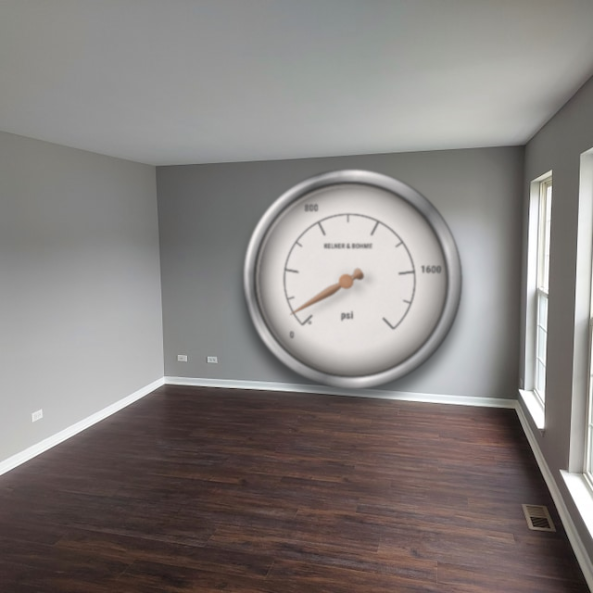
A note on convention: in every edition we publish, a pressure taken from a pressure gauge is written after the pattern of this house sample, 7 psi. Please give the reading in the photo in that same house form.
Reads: 100 psi
